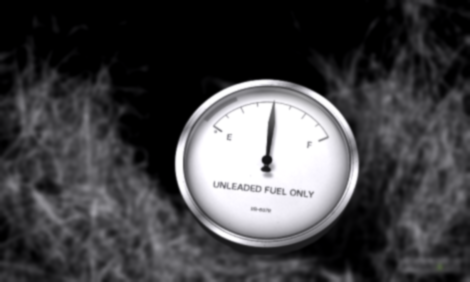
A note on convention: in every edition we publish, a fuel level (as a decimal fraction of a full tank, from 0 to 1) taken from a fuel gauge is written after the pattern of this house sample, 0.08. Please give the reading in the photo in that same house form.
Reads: 0.5
